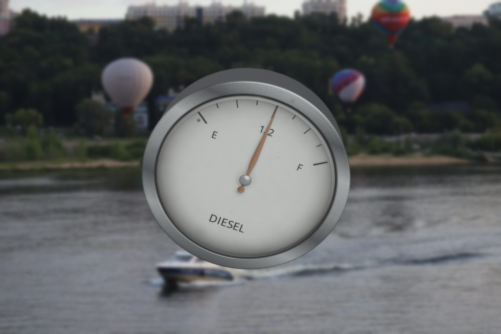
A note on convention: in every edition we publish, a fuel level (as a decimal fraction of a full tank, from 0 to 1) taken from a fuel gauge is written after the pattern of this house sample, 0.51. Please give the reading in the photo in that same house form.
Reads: 0.5
